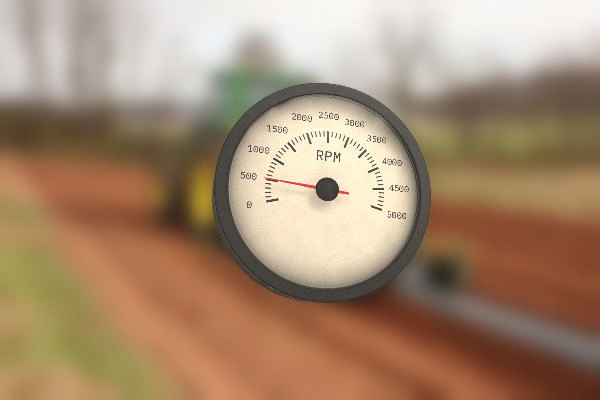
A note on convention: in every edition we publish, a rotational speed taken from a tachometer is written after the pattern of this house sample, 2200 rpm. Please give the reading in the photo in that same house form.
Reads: 500 rpm
